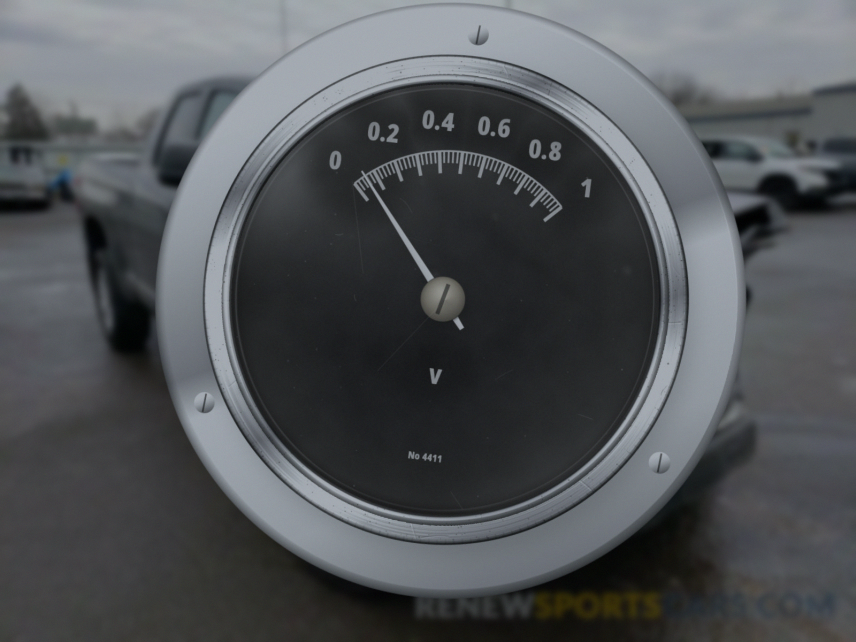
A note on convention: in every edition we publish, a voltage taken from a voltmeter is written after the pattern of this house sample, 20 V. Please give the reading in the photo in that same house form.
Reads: 0.06 V
